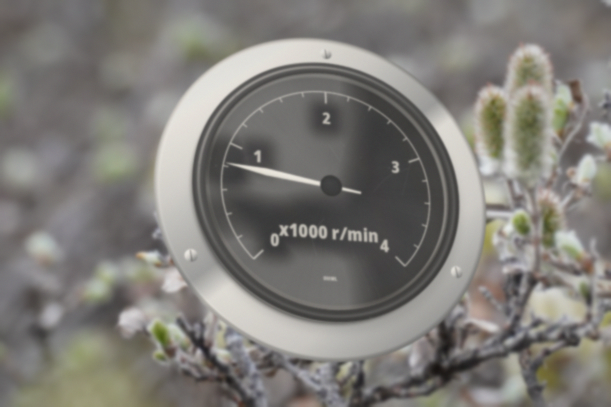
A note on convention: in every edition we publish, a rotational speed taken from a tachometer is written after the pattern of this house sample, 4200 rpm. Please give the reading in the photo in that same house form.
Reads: 800 rpm
